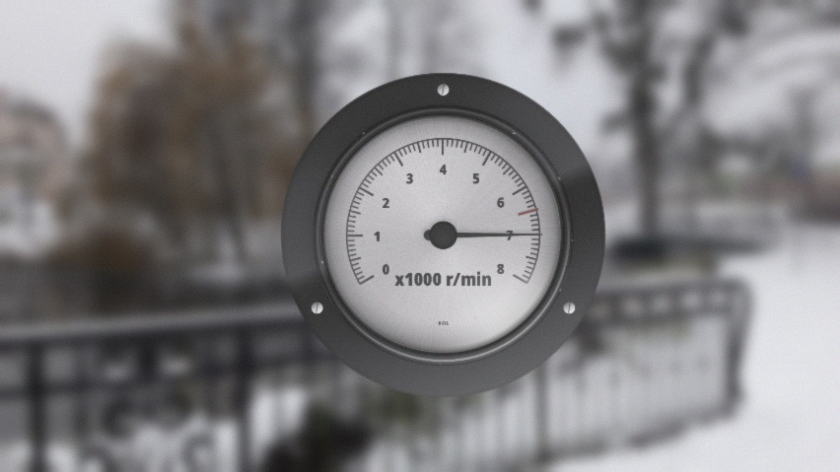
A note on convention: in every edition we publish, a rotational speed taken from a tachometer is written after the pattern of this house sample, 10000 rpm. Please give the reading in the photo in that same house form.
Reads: 7000 rpm
